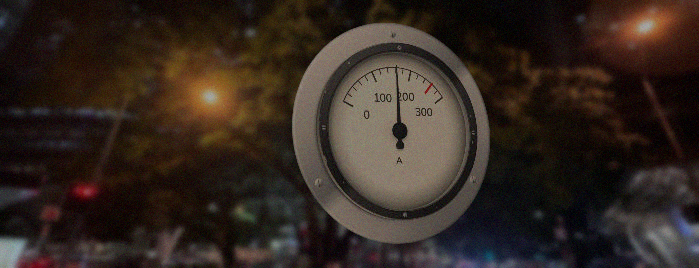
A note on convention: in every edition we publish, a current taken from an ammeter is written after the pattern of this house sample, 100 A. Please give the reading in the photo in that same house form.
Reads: 160 A
